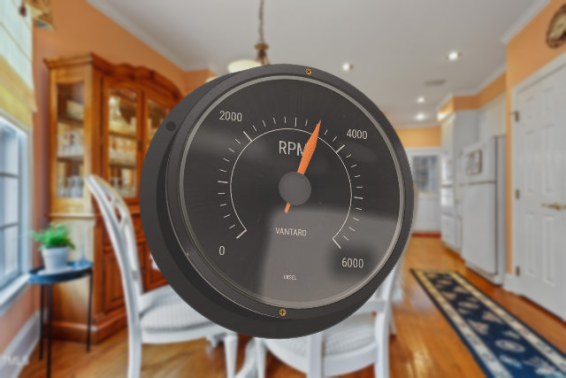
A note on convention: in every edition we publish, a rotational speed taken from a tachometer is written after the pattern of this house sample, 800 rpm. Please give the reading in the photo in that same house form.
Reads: 3400 rpm
